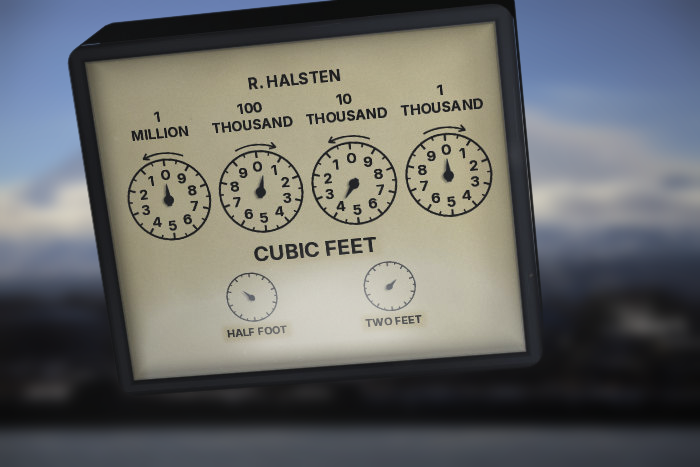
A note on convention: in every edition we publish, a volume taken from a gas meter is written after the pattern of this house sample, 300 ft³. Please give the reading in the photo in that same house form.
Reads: 4000 ft³
